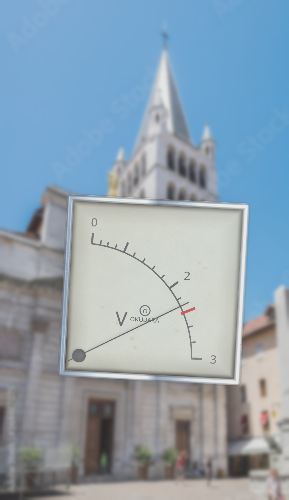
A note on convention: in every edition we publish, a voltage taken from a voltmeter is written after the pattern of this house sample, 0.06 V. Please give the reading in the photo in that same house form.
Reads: 2.3 V
